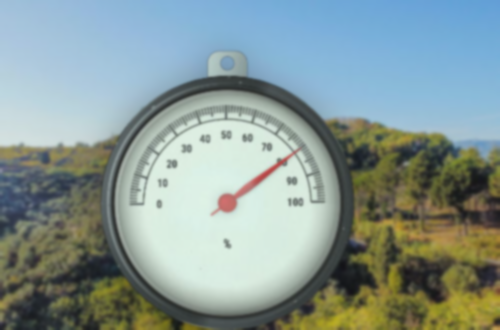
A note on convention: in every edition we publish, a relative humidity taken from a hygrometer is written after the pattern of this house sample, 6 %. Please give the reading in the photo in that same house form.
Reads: 80 %
